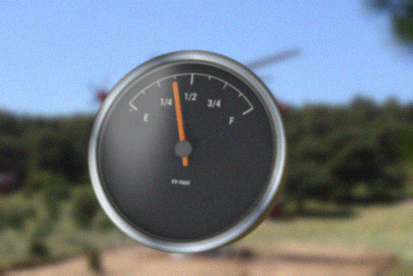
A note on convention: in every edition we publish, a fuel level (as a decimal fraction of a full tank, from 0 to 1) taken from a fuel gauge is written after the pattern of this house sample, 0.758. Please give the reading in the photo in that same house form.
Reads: 0.375
